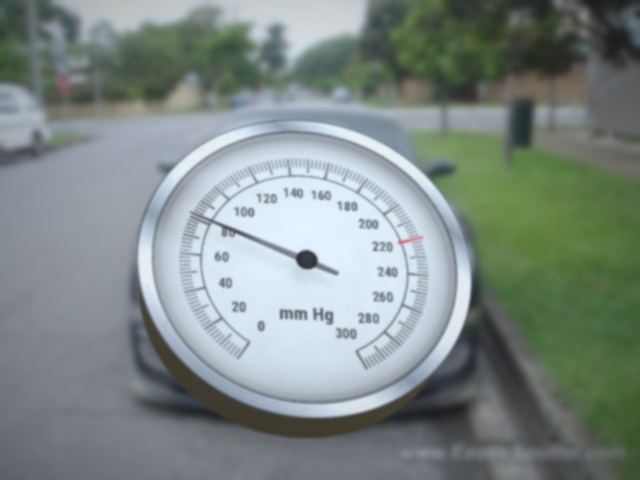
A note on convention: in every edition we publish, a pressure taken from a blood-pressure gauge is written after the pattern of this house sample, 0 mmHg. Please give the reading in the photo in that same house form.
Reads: 80 mmHg
